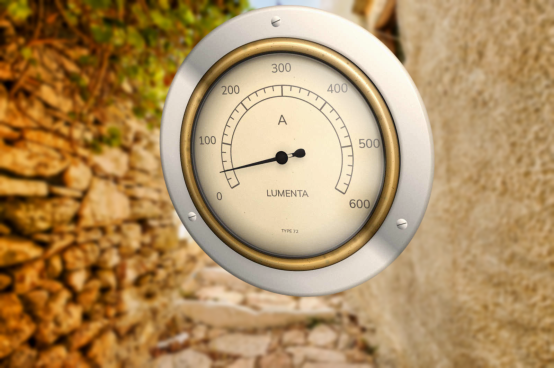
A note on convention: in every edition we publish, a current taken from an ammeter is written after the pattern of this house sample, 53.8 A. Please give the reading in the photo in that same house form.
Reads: 40 A
